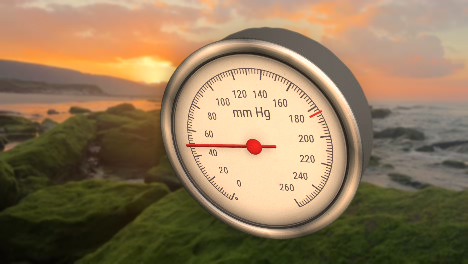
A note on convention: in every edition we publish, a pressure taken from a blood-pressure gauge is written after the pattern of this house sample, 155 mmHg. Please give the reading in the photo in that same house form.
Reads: 50 mmHg
